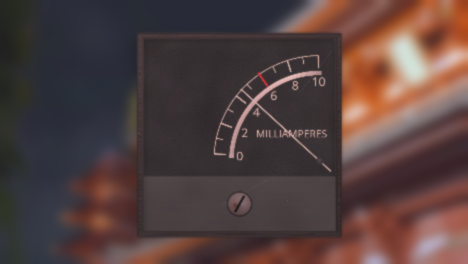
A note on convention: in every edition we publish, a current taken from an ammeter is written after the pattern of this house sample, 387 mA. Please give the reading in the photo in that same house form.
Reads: 4.5 mA
